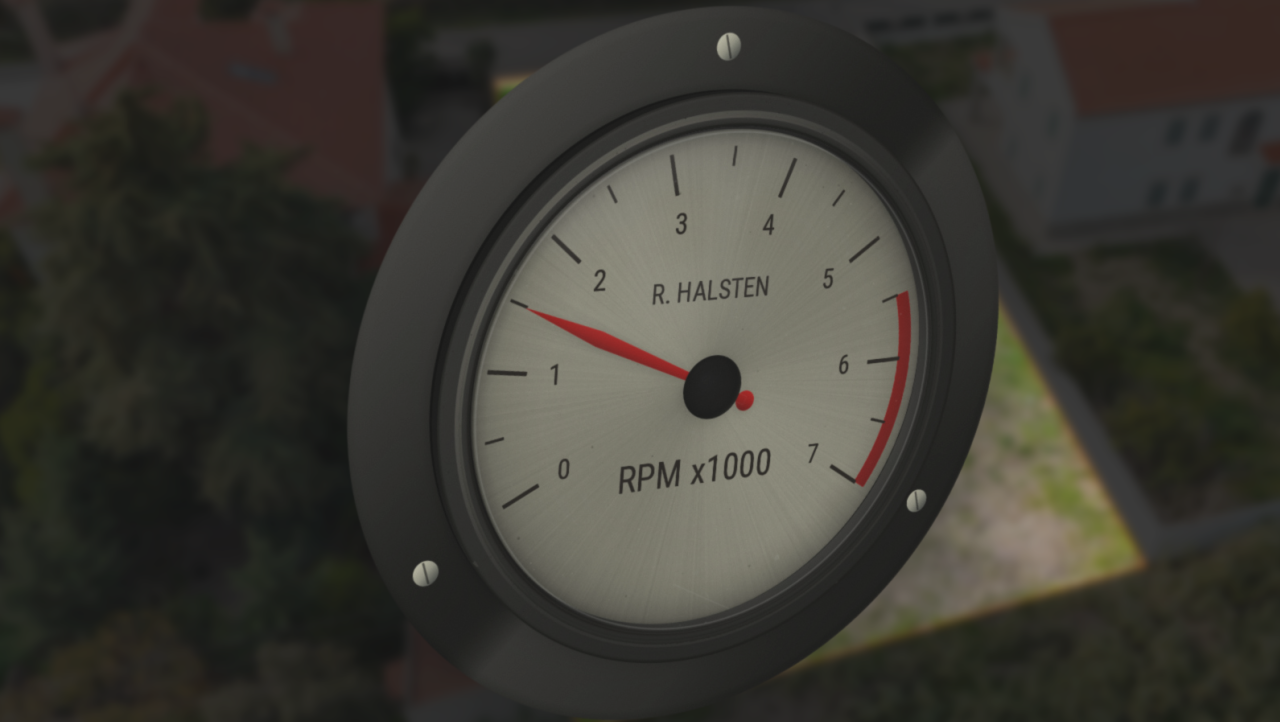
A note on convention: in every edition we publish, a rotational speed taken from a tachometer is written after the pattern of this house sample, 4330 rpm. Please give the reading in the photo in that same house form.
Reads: 1500 rpm
